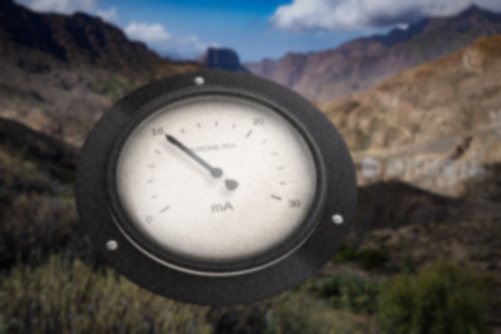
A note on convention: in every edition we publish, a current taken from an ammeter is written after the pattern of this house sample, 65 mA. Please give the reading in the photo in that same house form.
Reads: 10 mA
